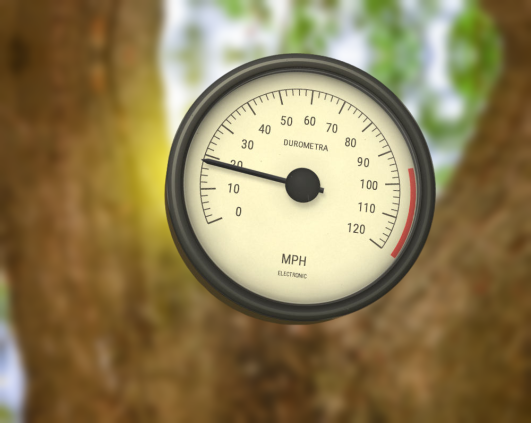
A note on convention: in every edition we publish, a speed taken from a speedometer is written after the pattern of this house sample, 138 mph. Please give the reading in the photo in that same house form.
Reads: 18 mph
